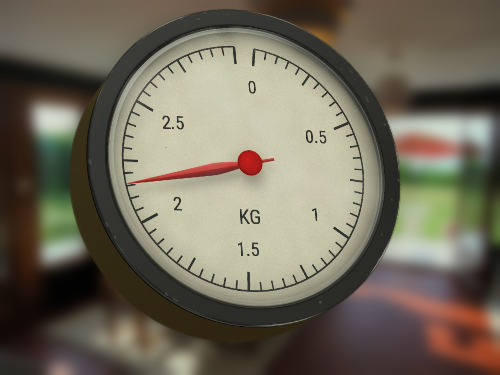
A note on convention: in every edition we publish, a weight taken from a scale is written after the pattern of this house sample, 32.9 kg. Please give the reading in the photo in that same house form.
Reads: 2.15 kg
